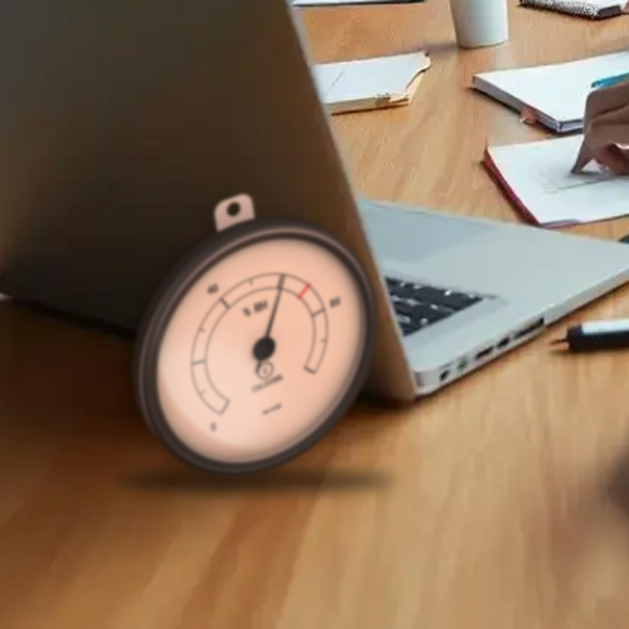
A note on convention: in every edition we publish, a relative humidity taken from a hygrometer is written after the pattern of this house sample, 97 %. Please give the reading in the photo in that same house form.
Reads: 60 %
